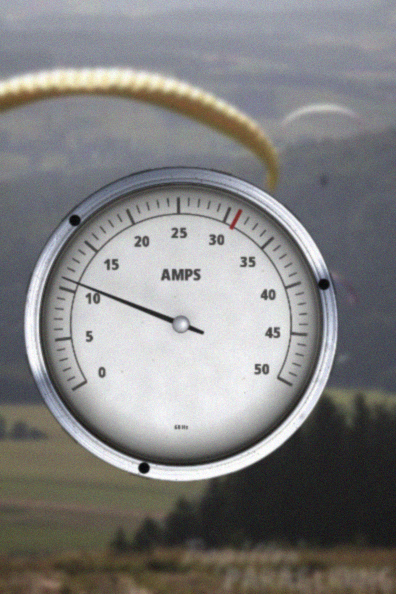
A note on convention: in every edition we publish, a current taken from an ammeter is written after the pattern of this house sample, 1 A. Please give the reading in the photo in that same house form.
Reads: 11 A
